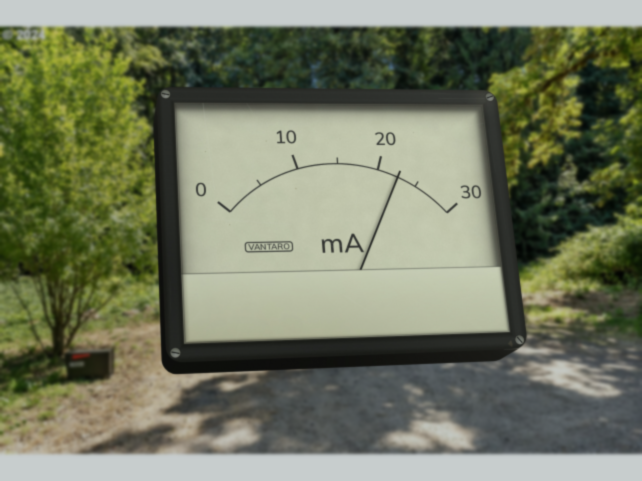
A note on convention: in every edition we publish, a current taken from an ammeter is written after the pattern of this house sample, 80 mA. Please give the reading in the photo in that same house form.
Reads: 22.5 mA
